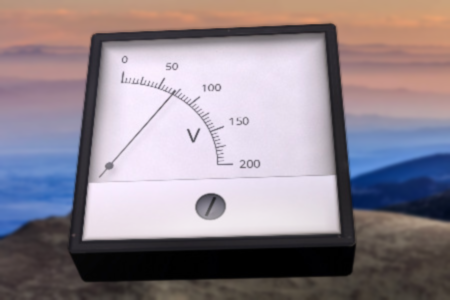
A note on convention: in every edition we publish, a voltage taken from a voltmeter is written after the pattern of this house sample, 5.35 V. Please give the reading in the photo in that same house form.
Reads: 75 V
